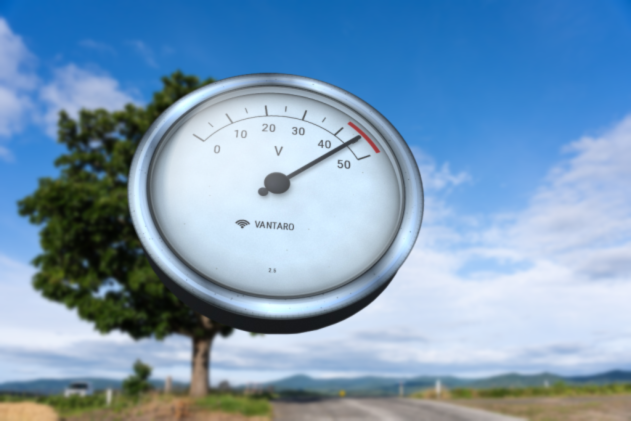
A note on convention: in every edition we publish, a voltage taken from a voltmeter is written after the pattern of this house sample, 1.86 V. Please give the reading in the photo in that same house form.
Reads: 45 V
